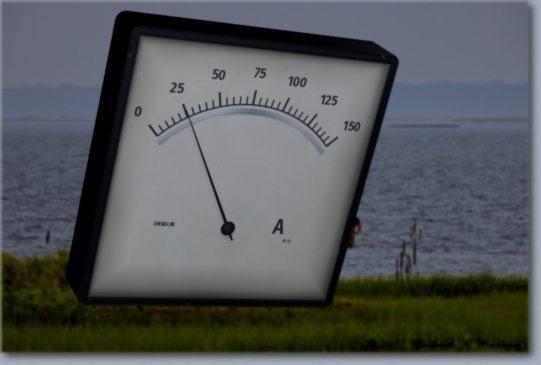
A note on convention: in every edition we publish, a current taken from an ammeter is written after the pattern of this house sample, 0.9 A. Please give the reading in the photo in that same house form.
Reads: 25 A
